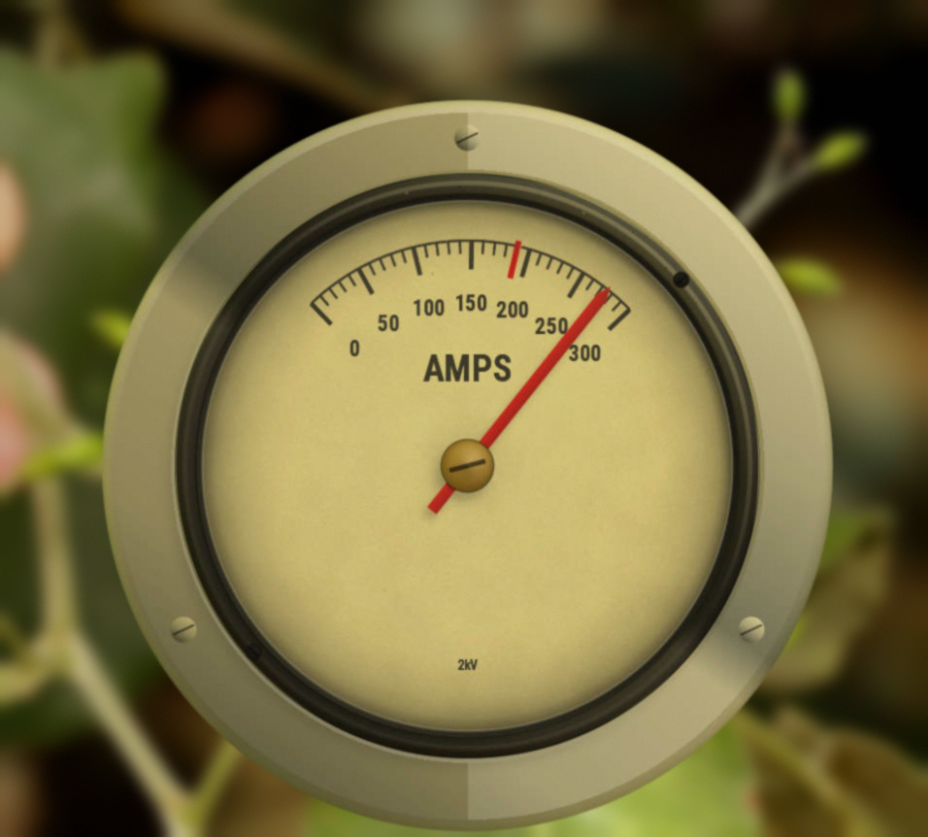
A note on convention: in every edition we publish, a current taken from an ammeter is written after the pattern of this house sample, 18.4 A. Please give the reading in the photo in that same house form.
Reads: 275 A
